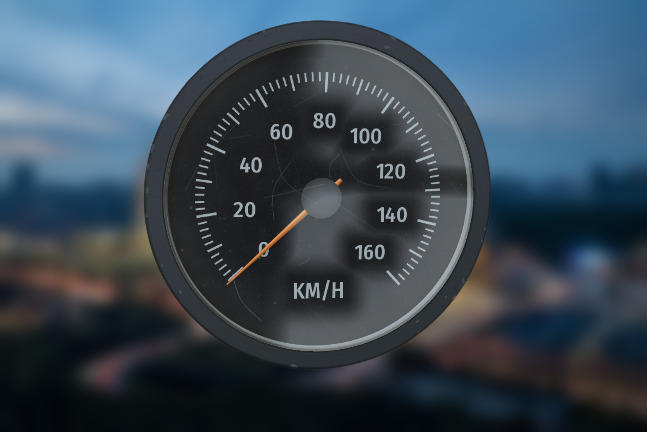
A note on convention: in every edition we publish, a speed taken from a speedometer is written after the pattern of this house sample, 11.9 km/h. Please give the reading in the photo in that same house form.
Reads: 0 km/h
